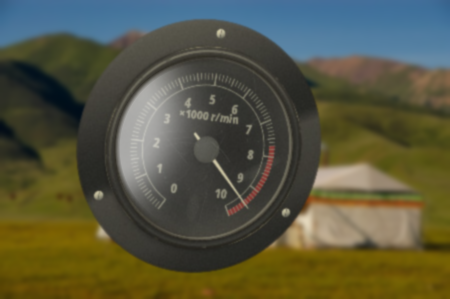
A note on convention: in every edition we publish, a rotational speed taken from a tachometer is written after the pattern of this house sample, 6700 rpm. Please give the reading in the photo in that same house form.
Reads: 9500 rpm
